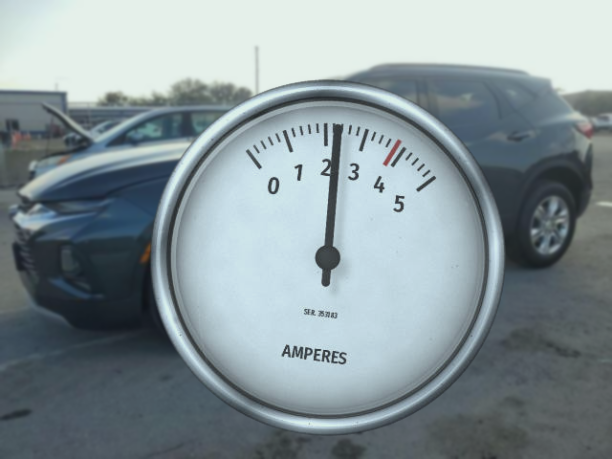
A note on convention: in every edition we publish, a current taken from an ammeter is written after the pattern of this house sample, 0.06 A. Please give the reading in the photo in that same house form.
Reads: 2.3 A
